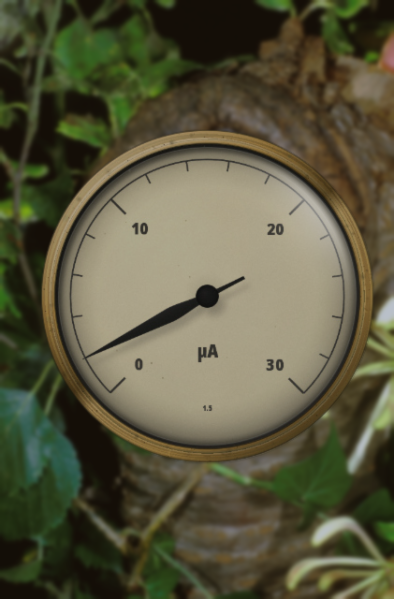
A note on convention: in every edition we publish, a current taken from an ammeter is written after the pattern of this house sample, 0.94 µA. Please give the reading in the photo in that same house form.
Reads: 2 µA
